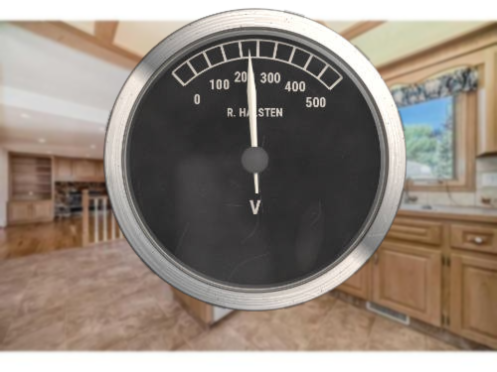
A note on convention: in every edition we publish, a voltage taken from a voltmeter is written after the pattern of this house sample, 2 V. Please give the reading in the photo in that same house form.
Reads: 225 V
